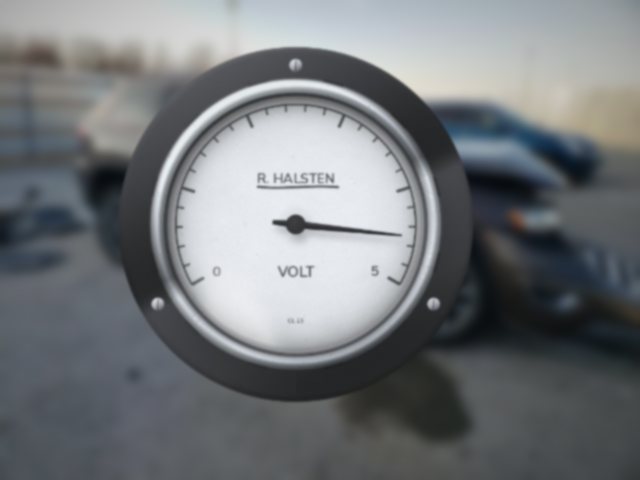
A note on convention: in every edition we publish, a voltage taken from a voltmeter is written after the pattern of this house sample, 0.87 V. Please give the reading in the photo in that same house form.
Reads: 4.5 V
